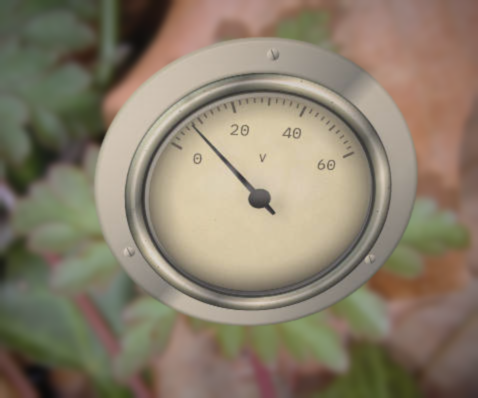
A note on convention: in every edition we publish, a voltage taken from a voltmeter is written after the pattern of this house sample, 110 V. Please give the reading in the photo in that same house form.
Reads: 8 V
